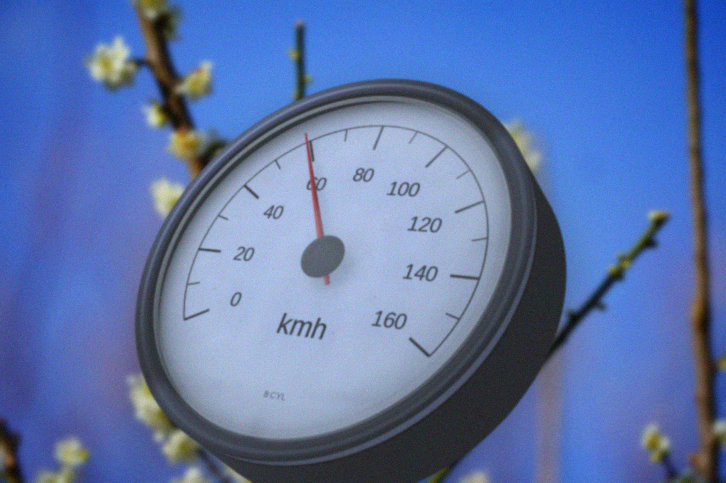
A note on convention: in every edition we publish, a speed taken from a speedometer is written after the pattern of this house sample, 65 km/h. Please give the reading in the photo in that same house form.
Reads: 60 km/h
